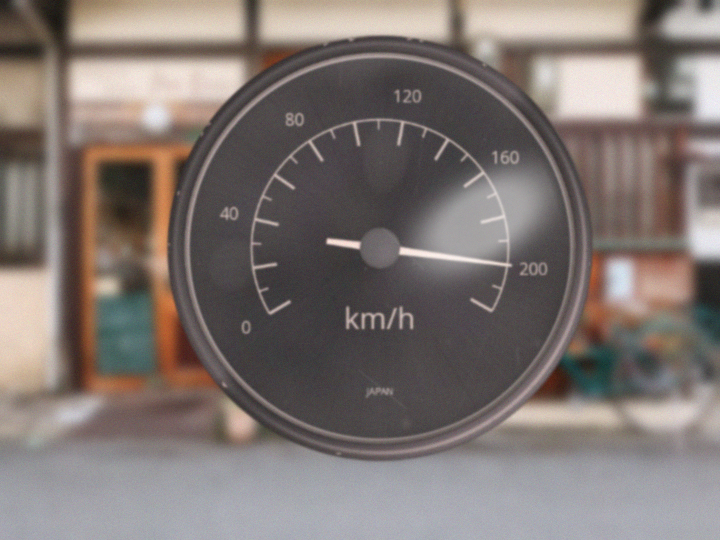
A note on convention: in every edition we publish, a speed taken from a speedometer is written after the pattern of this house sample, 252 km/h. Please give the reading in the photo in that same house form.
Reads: 200 km/h
